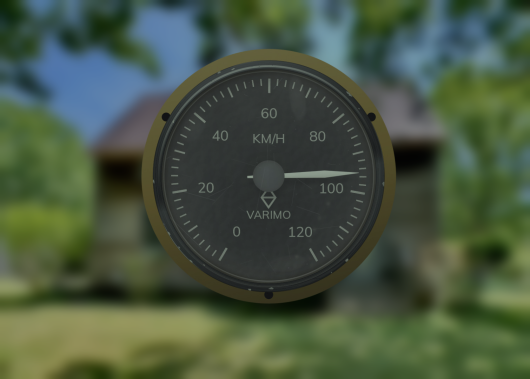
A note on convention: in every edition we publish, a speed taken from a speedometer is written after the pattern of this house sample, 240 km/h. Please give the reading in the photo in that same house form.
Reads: 95 km/h
